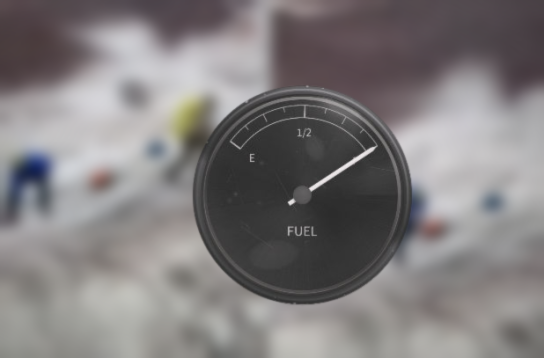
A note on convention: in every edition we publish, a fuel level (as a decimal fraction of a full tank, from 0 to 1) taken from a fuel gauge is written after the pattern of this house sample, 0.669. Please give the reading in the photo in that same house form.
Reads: 1
